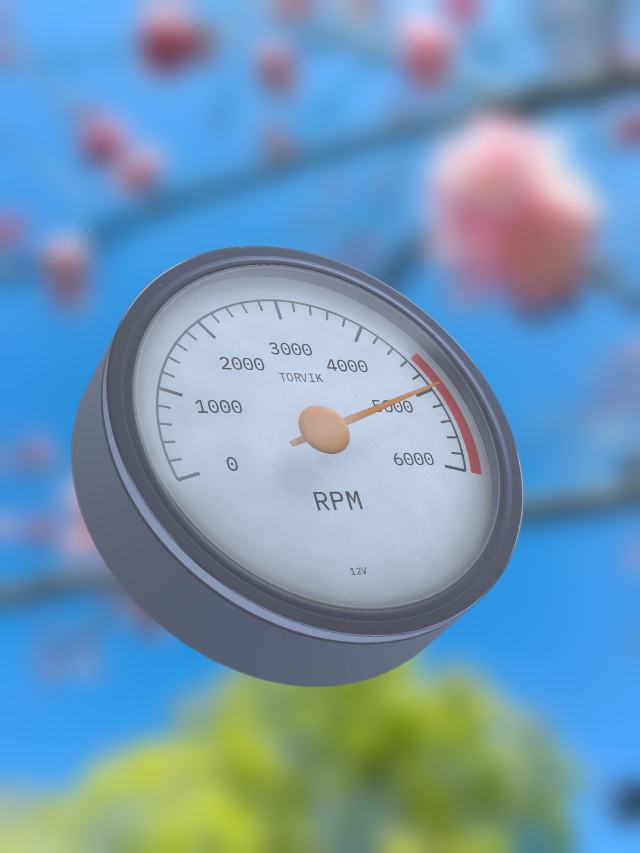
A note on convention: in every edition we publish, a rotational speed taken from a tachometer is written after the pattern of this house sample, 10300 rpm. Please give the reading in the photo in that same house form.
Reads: 5000 rpm
